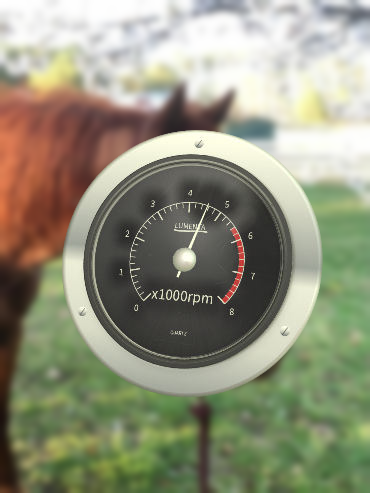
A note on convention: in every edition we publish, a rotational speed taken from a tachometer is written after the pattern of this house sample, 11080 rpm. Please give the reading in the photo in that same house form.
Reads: 4600 rpm
